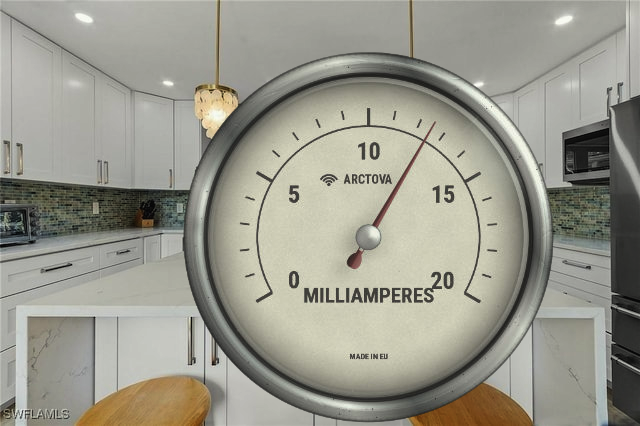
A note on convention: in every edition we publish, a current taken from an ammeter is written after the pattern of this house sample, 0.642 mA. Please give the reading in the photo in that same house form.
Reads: 12.5 mA
